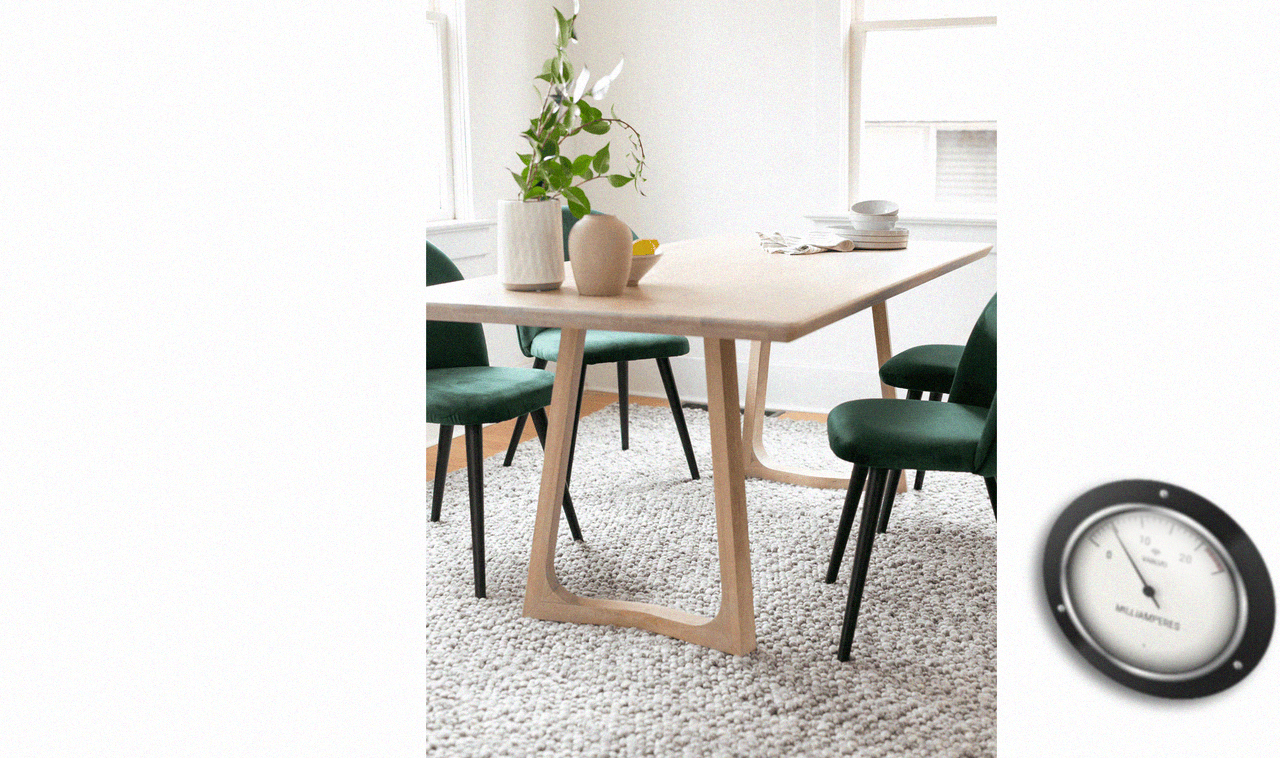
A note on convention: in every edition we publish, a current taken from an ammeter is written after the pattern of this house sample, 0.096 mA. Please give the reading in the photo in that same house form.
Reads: 5 mA
